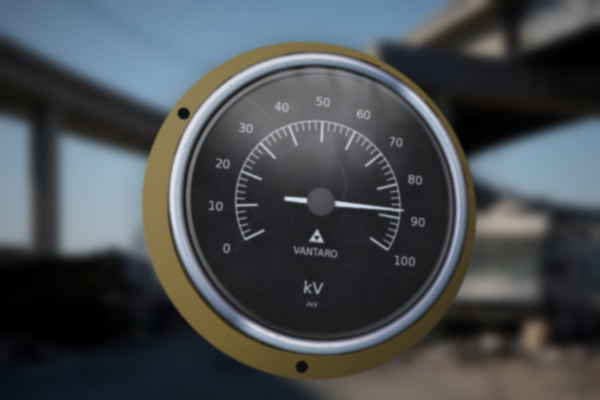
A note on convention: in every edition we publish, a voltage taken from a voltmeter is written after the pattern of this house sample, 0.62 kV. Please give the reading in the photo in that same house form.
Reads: 88 kV
